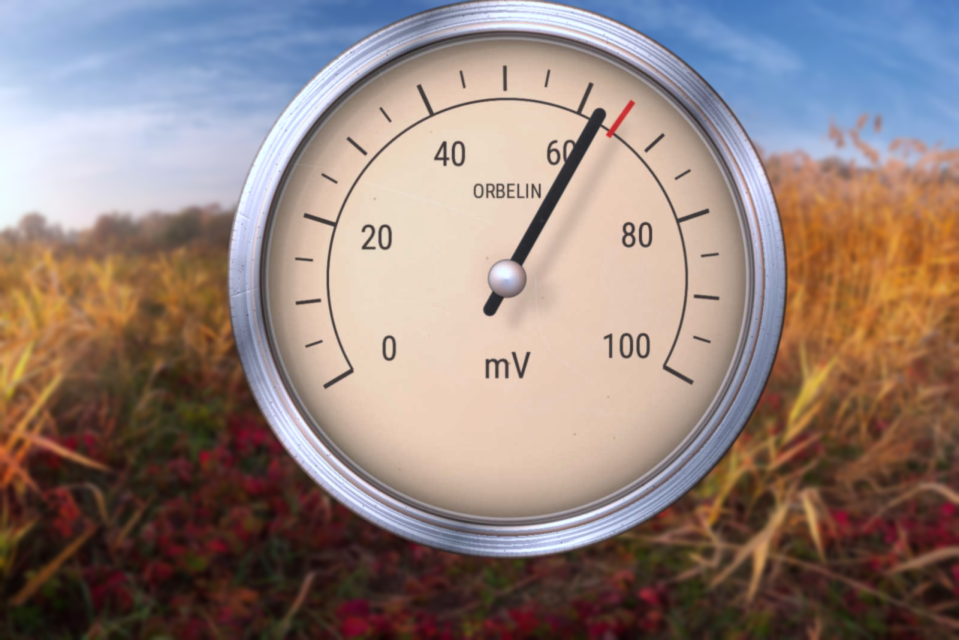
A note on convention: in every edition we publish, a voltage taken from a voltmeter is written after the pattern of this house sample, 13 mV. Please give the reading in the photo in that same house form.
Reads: 62.5 mV
